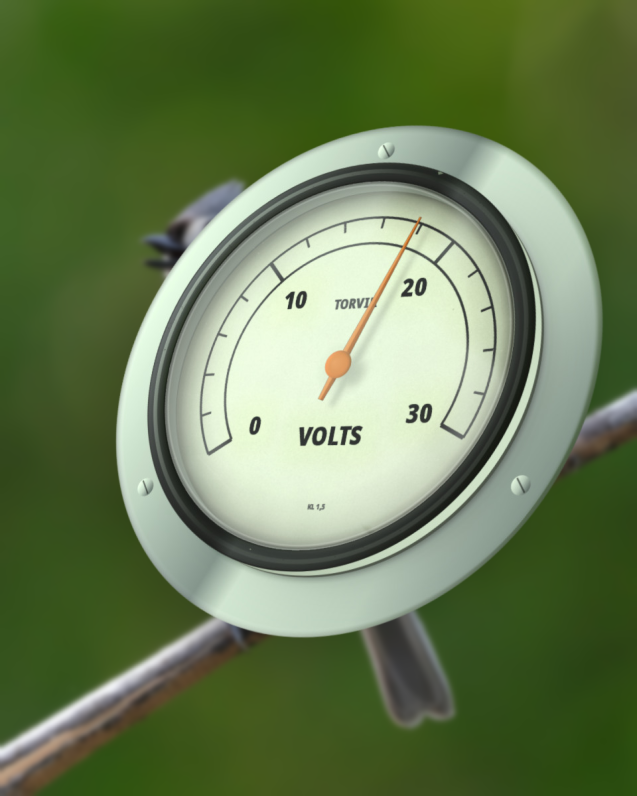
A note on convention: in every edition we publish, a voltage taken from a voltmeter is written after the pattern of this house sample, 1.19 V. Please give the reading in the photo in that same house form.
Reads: 18 V
